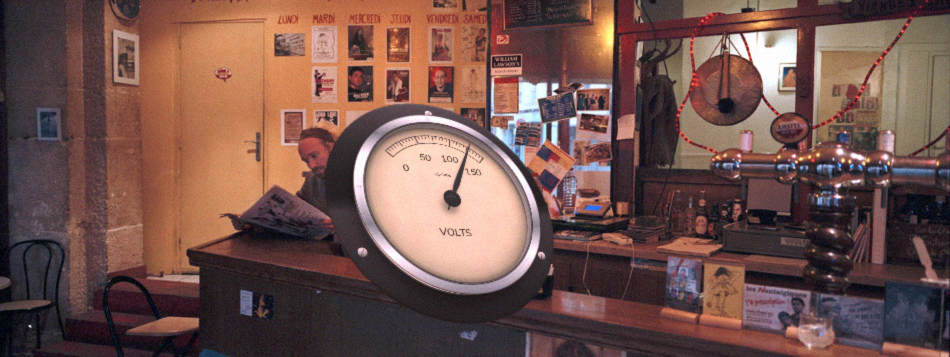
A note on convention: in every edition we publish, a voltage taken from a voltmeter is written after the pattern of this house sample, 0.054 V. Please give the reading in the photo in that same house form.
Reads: 125 V
